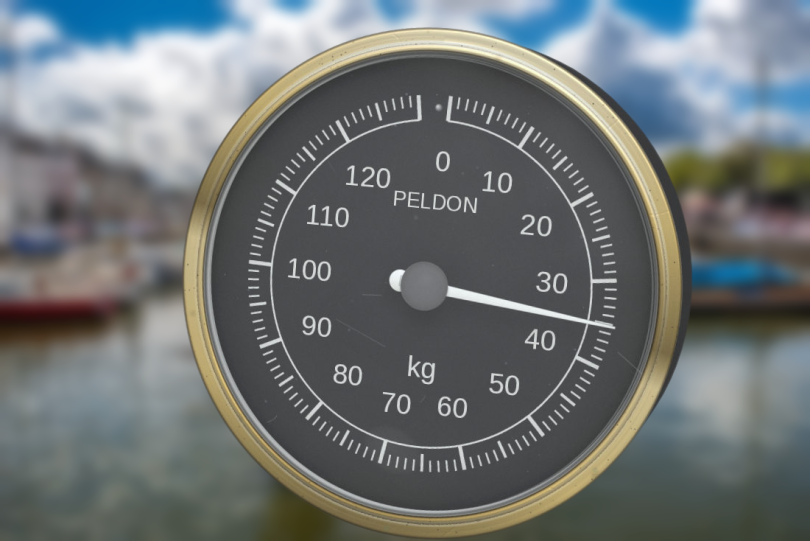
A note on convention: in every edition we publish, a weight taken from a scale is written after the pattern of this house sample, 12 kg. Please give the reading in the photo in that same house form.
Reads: 35 kg
